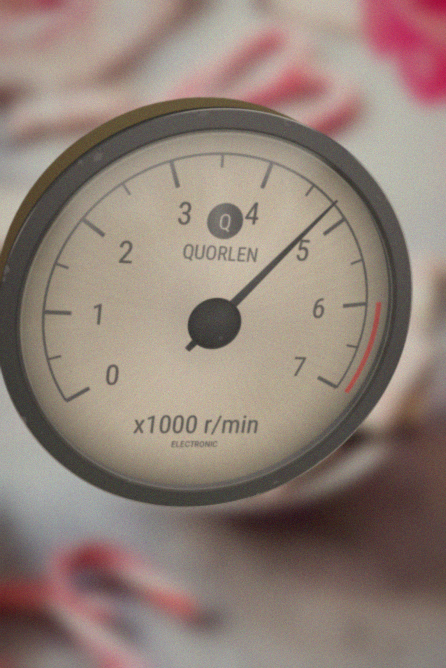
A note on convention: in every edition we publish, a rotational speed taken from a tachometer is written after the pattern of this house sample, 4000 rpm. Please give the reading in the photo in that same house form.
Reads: 4750 rpm
